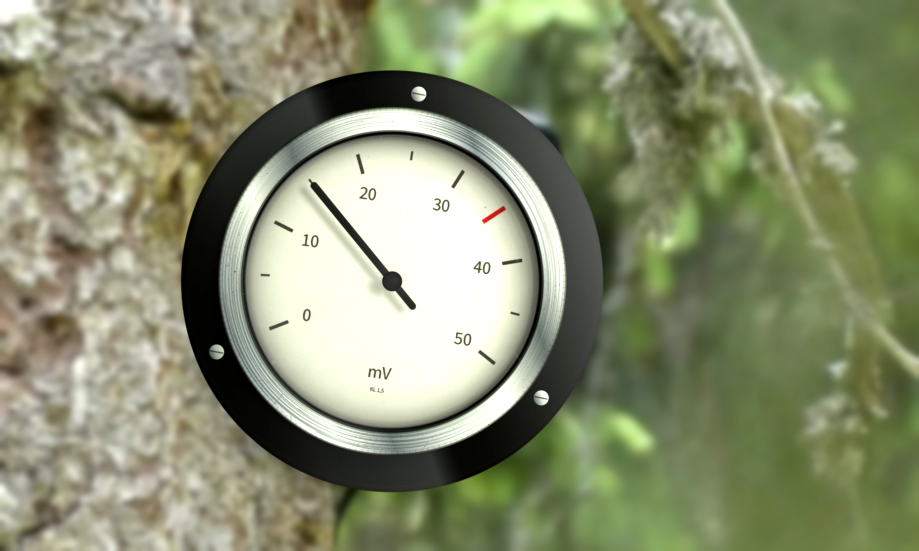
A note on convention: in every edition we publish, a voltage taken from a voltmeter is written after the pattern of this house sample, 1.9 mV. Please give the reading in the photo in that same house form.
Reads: 15 mV
